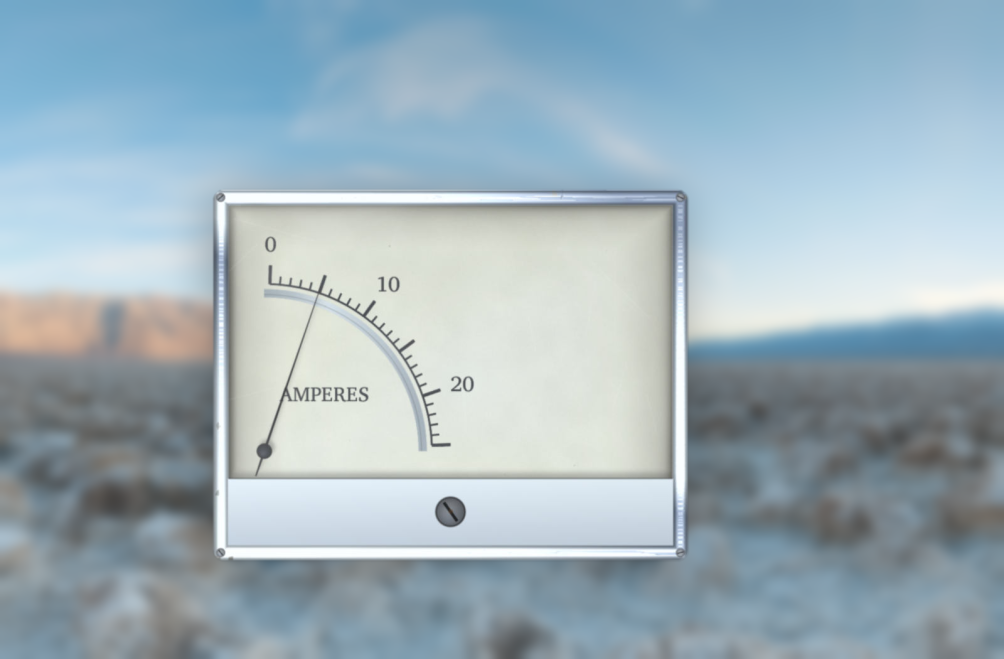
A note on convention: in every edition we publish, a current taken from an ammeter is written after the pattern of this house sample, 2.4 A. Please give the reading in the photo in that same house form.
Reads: 5 A
